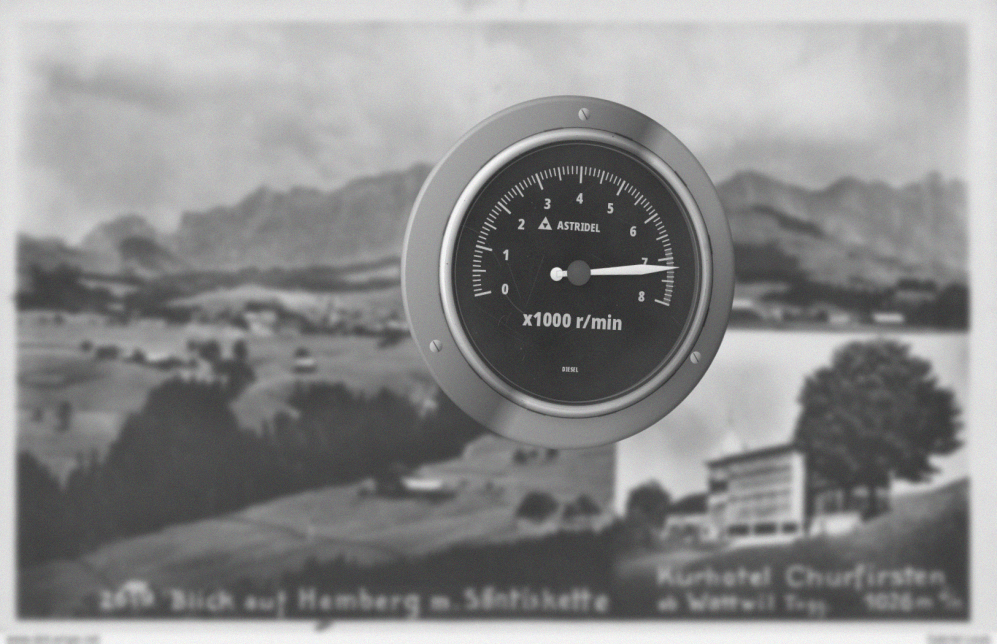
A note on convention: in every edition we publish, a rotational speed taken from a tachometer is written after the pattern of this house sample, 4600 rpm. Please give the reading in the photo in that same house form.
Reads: 7200 rpm
